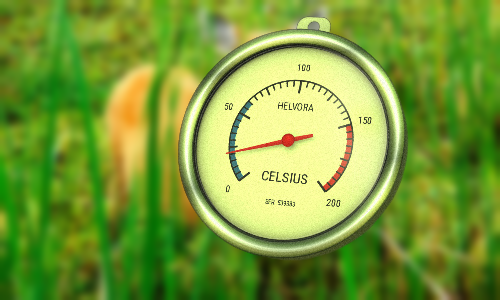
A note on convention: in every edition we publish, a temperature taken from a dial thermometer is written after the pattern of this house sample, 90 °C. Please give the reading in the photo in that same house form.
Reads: 20 °C
